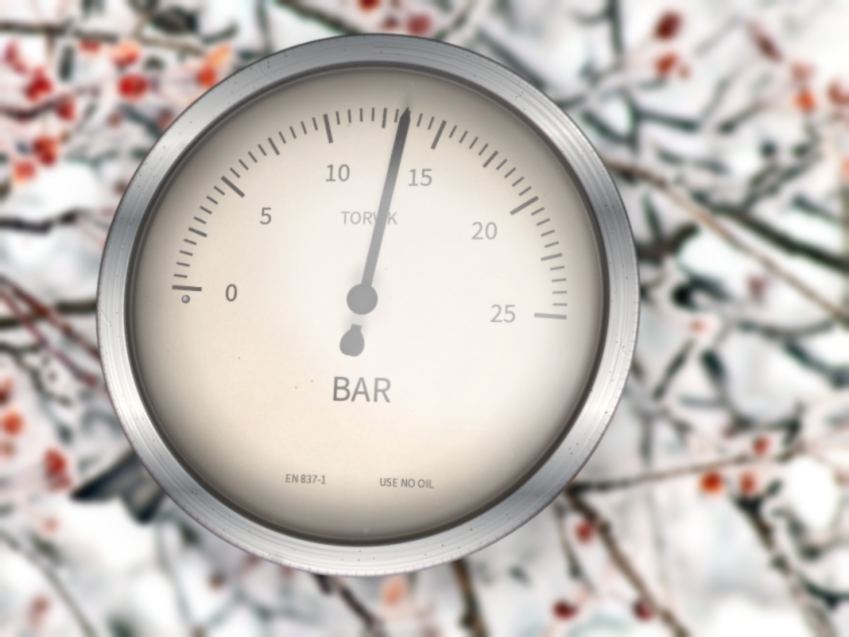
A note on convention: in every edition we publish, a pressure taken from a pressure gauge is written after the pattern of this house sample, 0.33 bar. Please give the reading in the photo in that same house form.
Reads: 13.5 bar
